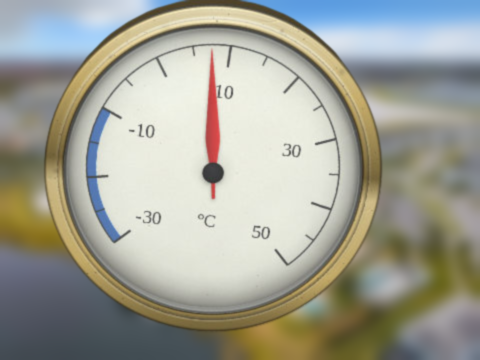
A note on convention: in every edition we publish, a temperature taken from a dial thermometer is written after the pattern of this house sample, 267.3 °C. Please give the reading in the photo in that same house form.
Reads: 7.5 °C
